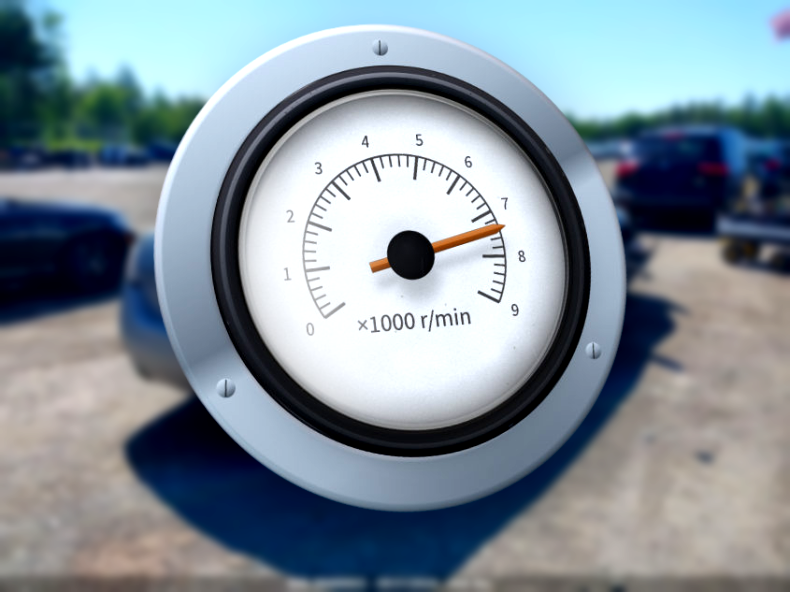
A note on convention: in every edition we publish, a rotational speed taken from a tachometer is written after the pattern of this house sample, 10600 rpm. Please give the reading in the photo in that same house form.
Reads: 7400 rpm
